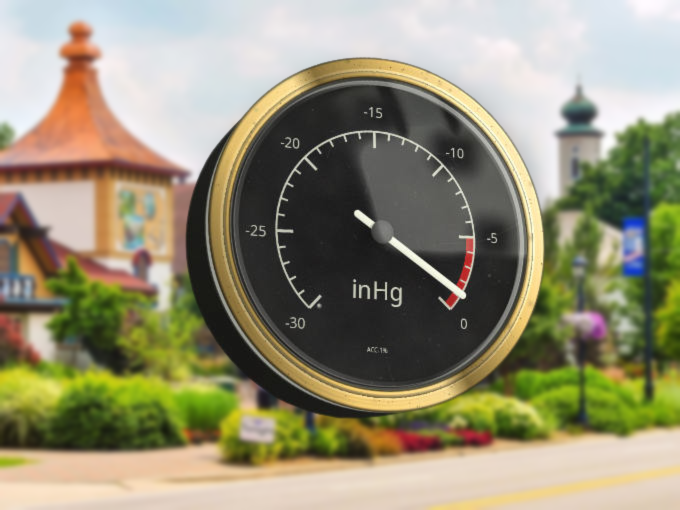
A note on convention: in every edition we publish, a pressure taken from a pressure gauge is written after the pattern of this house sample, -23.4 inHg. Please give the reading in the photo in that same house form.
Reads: -1 inHg
